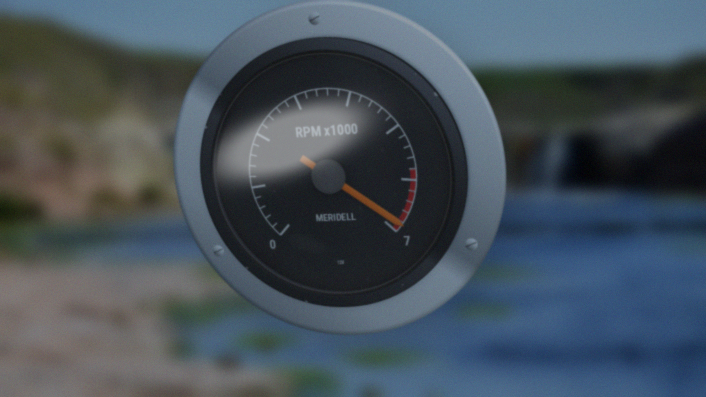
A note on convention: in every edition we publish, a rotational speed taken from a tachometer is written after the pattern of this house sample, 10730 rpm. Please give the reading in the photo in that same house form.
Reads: 6800 rpm
